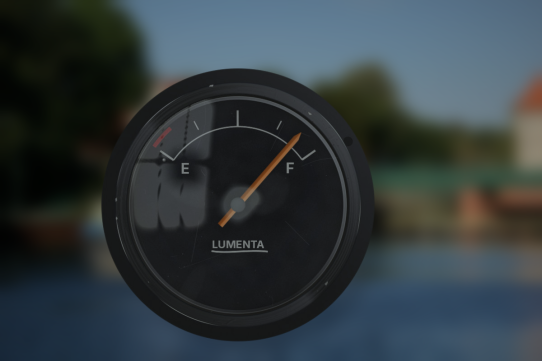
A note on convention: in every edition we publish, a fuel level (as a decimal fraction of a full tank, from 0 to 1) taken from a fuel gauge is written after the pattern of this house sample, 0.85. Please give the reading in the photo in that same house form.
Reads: 0.875
